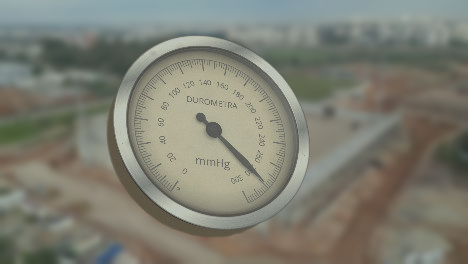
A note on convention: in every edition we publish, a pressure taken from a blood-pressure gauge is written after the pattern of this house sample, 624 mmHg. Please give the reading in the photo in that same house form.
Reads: 280 mmHg
